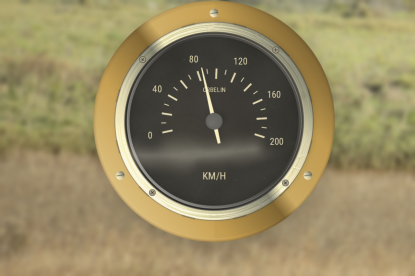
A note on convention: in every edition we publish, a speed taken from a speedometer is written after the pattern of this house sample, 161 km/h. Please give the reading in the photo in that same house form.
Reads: 85 km/h
